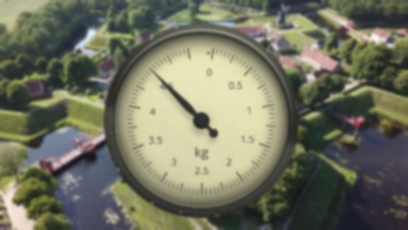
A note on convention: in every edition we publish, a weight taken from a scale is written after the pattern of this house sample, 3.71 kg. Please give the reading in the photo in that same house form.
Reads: 4.5 kg
